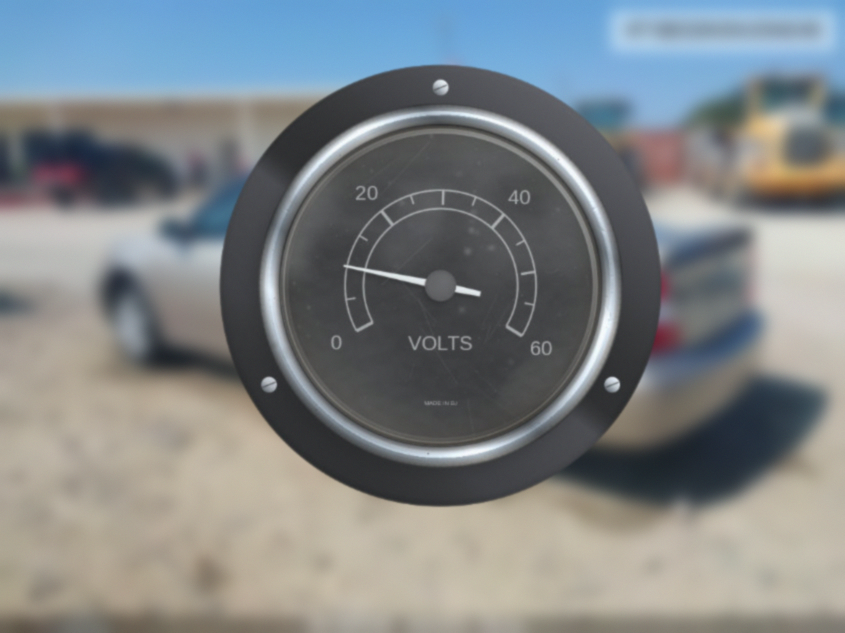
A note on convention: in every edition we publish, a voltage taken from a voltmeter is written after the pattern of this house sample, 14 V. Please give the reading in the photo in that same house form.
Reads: 10 V
